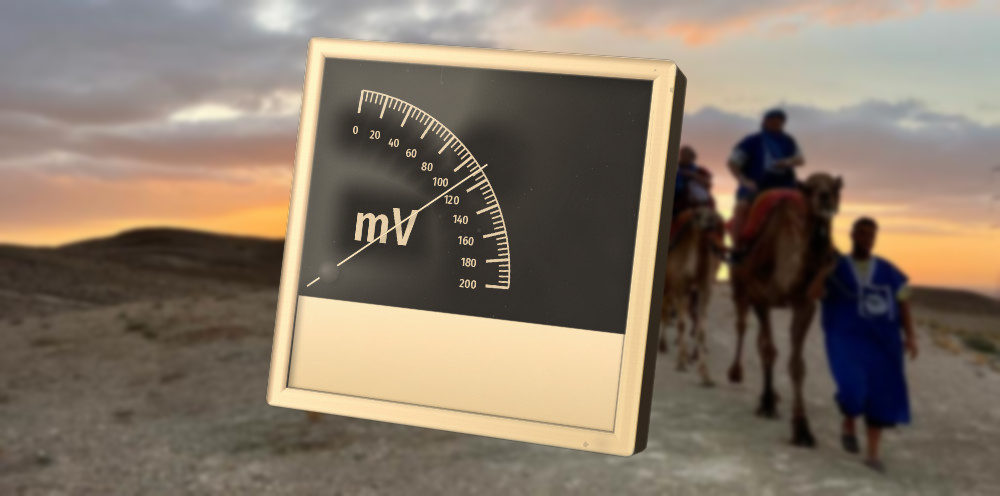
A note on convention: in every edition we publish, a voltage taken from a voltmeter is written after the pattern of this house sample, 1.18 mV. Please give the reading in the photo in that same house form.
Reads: 112 mV
